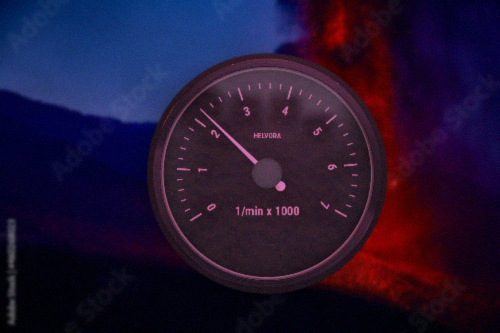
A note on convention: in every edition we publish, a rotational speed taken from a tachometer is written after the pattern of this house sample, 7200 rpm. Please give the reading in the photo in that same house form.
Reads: 2200 rpm
